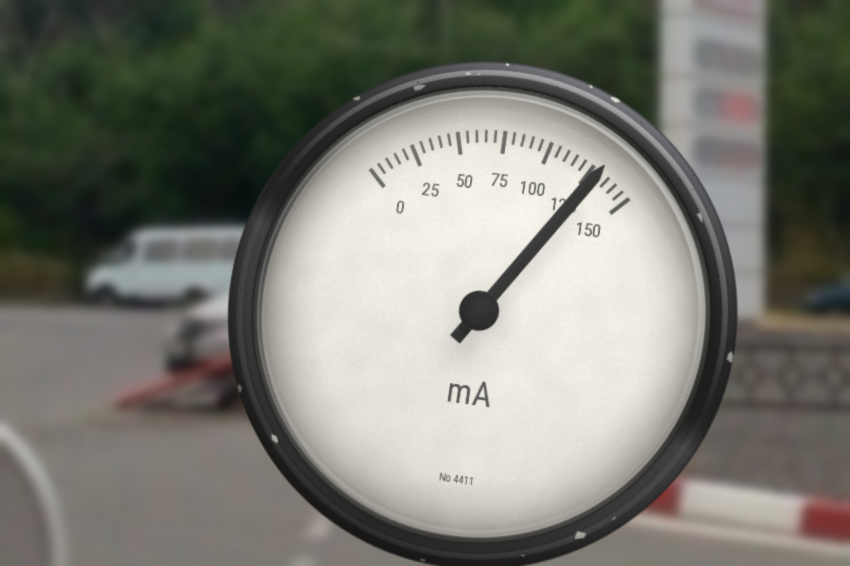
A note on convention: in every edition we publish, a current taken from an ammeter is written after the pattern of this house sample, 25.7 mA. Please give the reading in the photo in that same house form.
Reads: 130 mA
